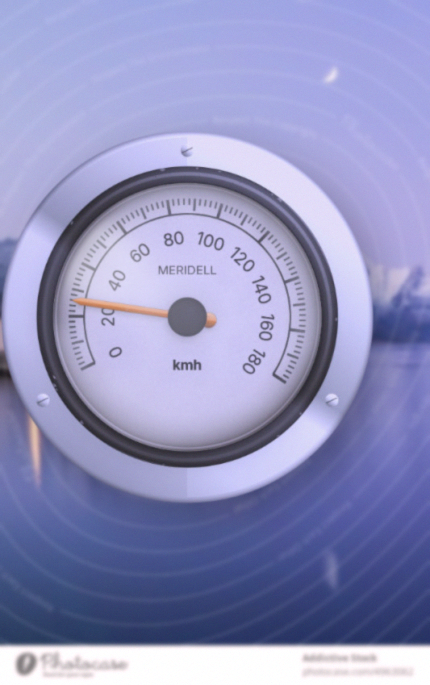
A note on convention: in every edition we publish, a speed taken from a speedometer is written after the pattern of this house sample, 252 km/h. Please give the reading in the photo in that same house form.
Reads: 26 km/h
